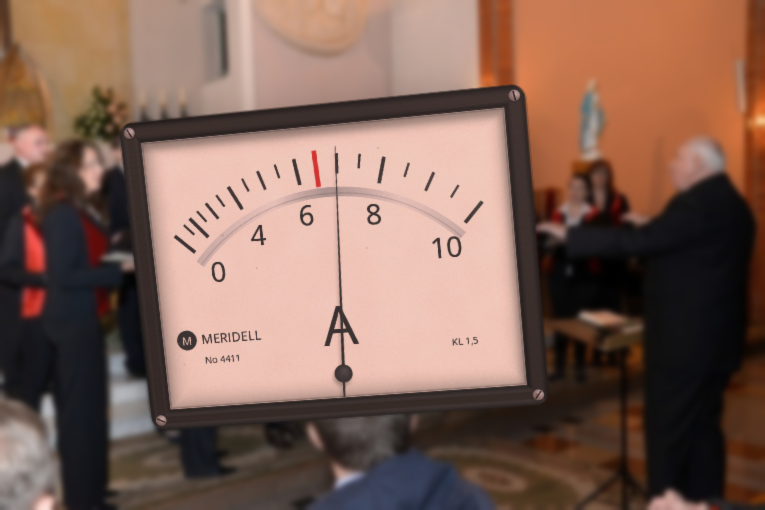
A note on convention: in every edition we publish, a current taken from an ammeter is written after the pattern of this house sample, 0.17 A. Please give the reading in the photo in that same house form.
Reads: 7 A
